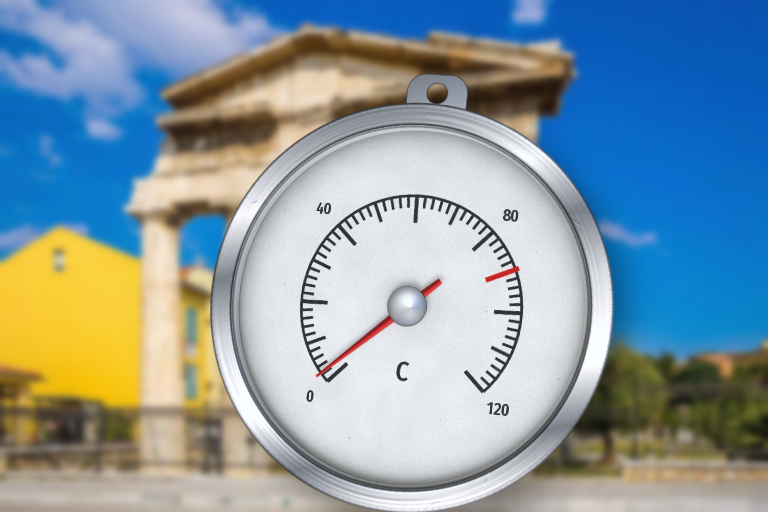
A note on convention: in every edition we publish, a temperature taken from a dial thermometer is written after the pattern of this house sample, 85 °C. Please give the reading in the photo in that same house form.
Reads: 2 °C
